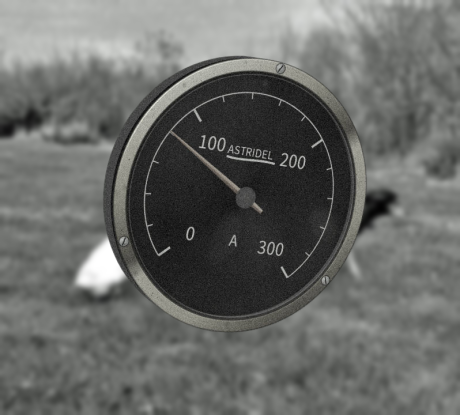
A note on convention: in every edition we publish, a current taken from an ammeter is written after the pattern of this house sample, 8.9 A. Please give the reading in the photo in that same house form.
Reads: 80 A
